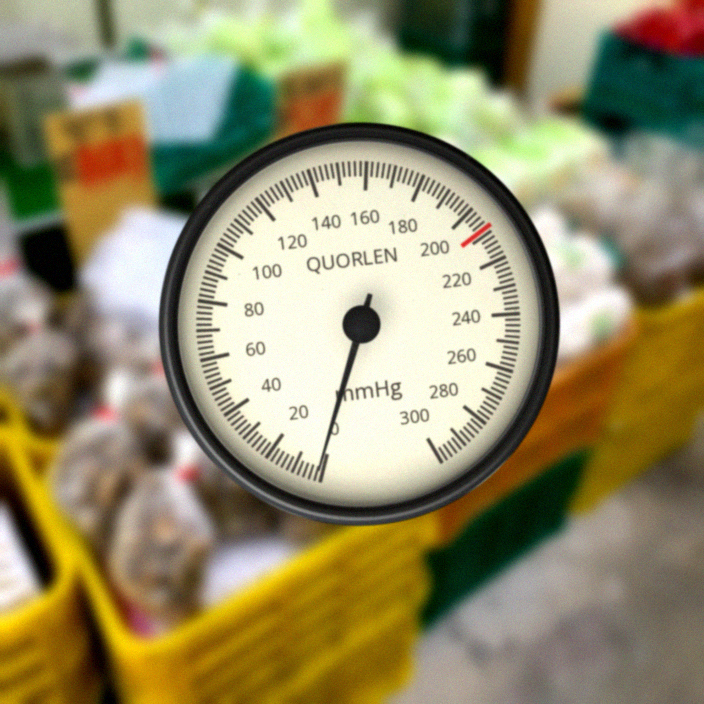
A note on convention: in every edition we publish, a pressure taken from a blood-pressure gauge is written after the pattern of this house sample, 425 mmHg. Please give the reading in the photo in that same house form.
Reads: 2 mmHg
